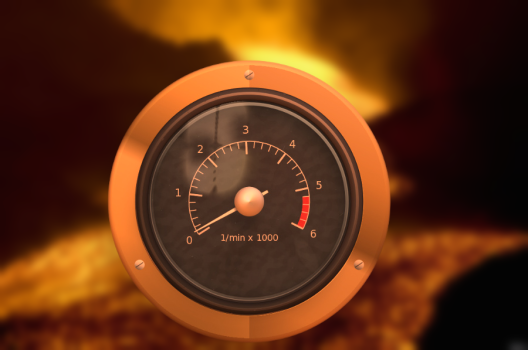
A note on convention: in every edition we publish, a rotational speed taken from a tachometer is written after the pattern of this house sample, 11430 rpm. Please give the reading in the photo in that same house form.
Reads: 100 rpm
